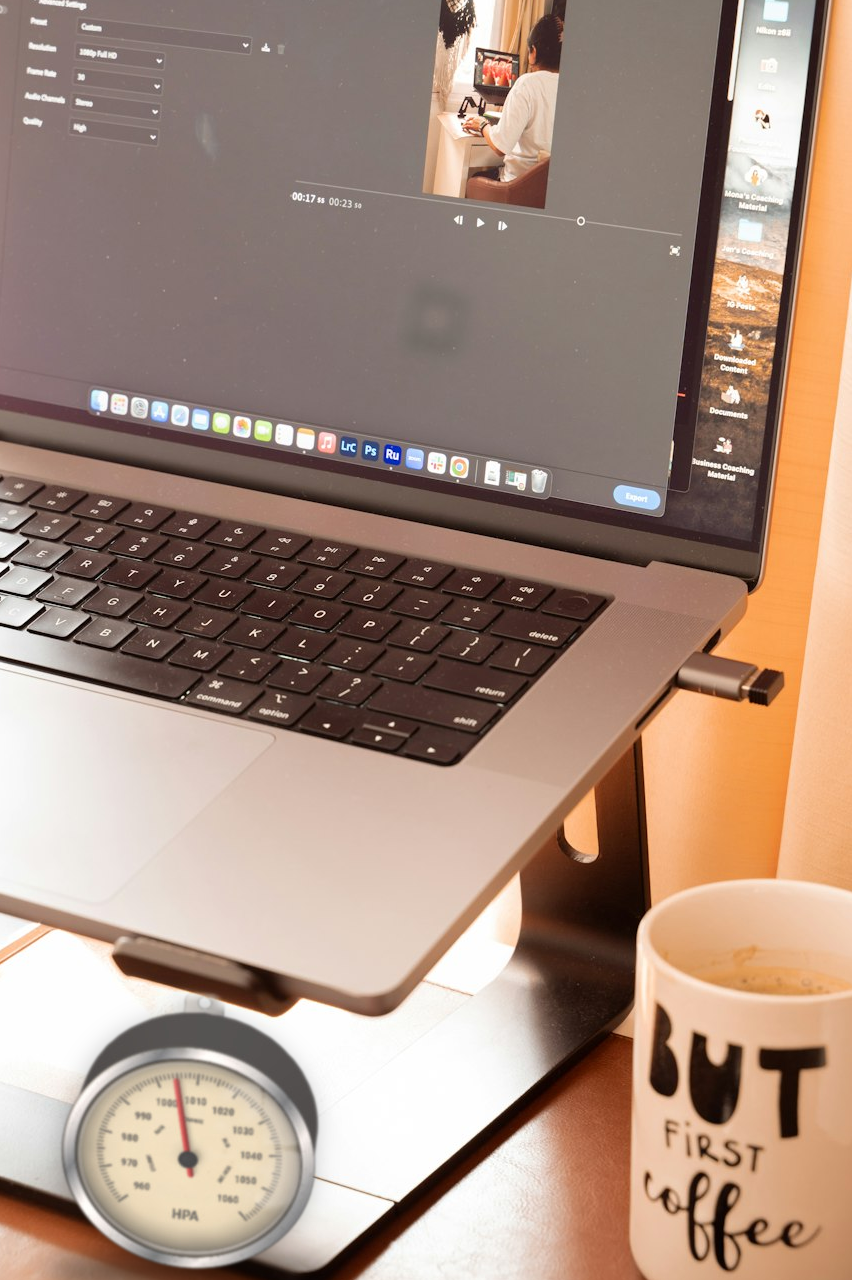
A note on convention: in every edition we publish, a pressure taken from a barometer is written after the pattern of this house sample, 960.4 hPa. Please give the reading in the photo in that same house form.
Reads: 1005 hPa
